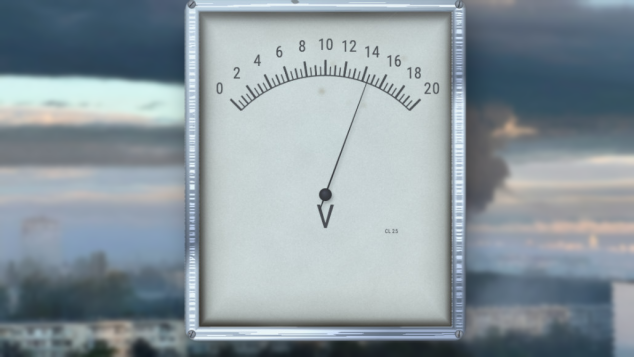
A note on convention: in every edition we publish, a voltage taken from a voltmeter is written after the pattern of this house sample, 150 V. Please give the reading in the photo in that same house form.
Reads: 14.5 V
